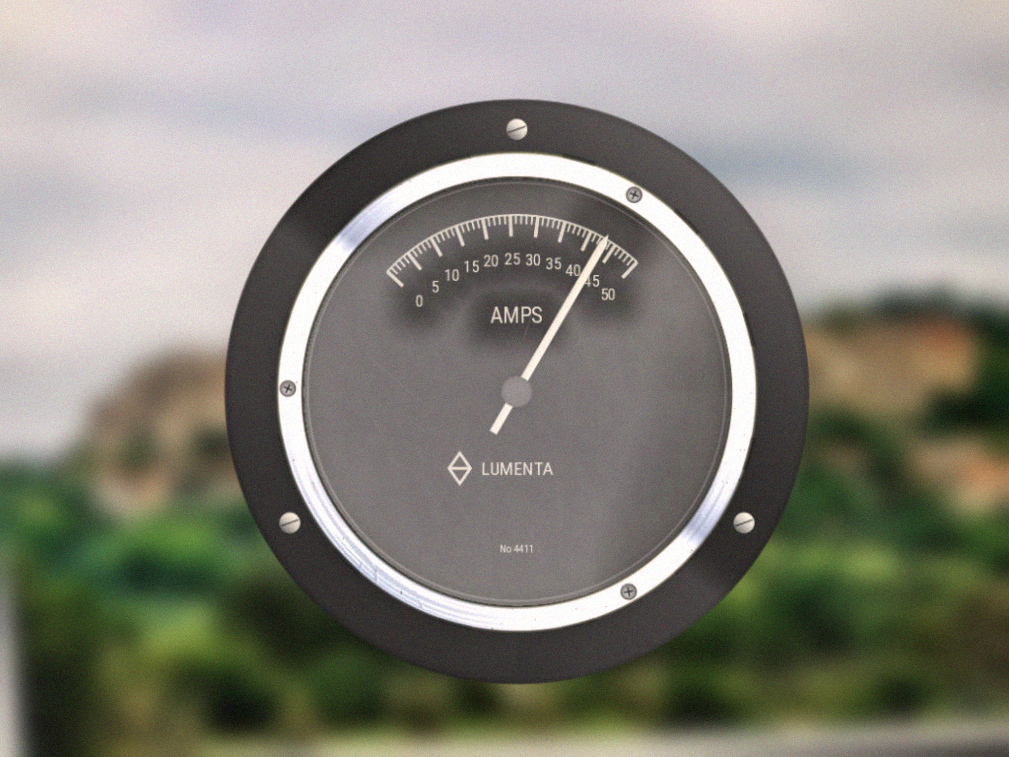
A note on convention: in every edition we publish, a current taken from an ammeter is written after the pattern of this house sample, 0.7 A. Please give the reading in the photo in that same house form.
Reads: 43 A
